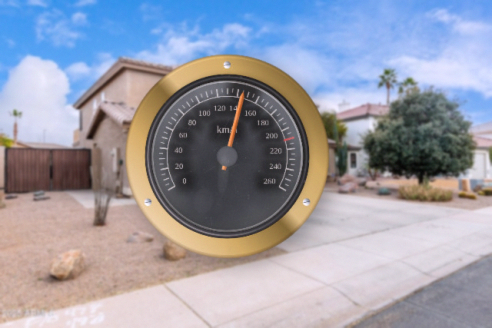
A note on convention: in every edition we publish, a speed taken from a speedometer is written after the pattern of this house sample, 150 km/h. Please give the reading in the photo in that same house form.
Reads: 145 km/h
